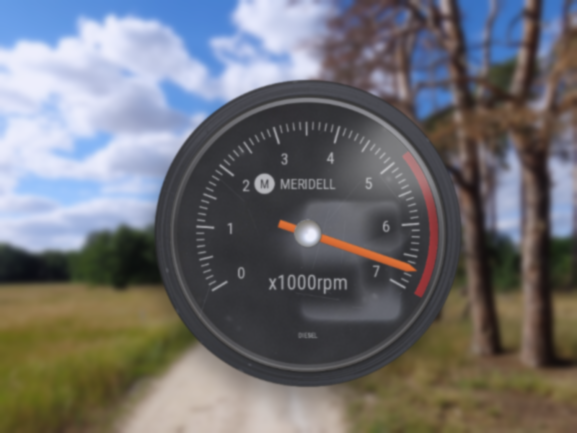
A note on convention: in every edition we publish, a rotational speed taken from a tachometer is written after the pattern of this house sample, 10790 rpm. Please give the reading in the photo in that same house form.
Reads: 6700 rpm
